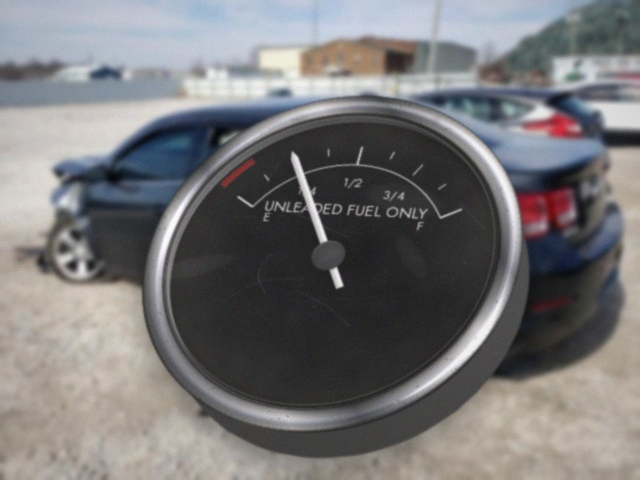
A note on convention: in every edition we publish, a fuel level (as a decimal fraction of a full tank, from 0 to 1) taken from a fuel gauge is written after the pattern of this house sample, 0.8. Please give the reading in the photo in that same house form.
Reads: 0.25
